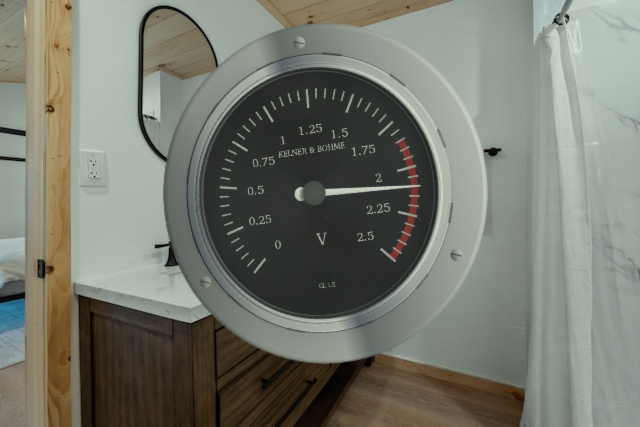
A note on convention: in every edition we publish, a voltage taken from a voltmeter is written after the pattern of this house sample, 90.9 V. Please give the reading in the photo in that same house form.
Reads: 2.1 V
